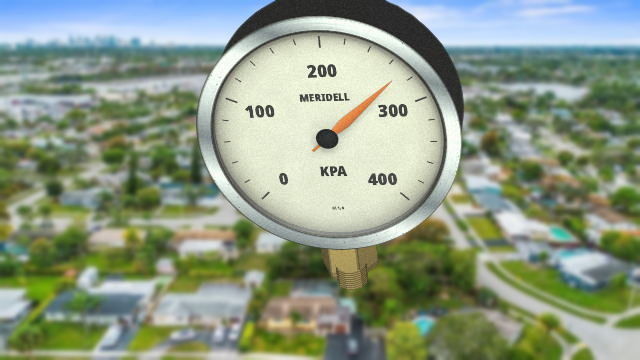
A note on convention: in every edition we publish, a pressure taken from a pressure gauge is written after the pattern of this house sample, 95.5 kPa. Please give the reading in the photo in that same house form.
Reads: 270 kPa
